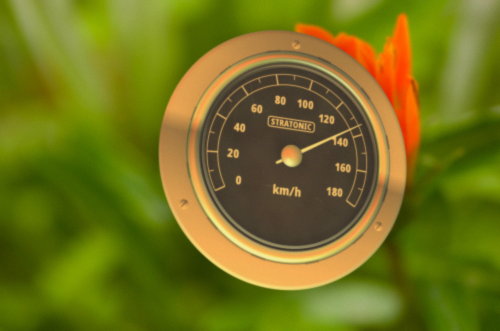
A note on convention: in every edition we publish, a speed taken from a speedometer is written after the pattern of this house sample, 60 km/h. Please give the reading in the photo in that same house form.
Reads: 135 km/h
